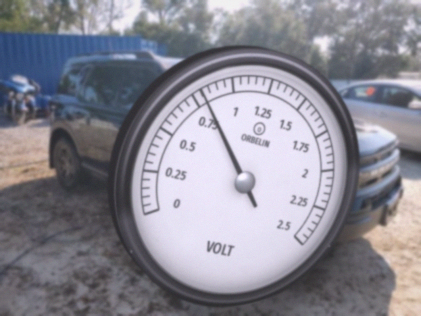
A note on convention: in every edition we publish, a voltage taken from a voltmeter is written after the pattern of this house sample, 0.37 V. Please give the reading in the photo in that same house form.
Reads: 0.8 V
